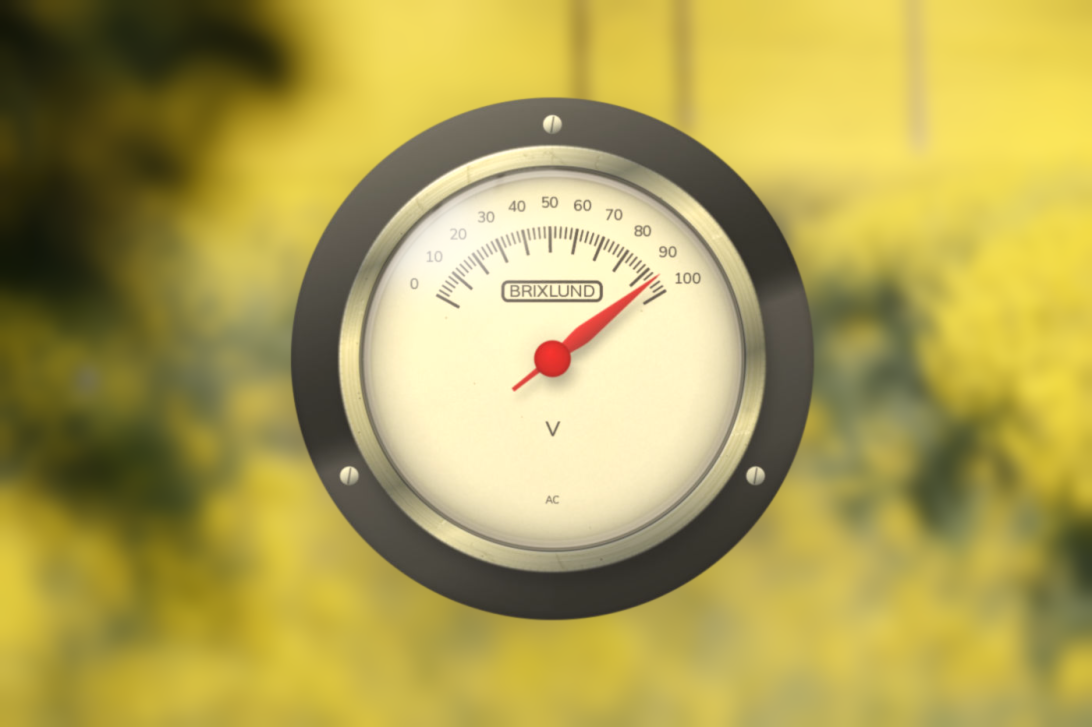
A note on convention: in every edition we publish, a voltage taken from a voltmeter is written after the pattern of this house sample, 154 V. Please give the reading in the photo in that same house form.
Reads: 94 V
